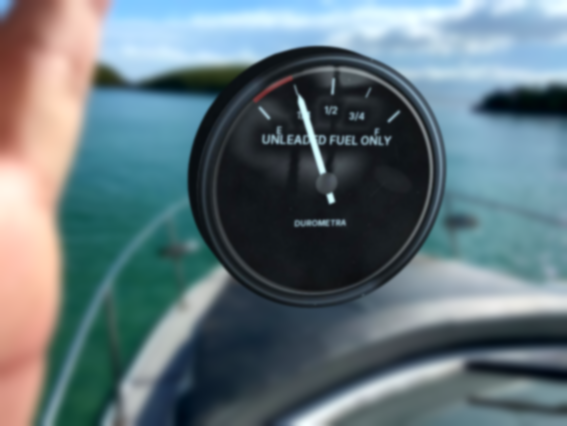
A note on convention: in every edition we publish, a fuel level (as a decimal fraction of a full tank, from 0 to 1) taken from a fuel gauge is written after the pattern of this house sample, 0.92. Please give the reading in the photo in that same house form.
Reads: 0.25
